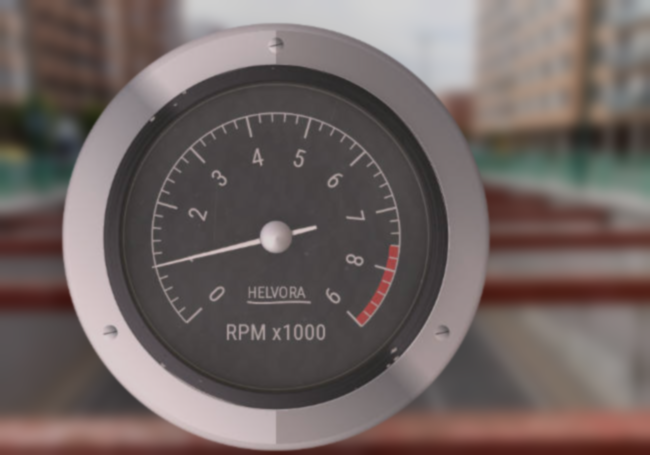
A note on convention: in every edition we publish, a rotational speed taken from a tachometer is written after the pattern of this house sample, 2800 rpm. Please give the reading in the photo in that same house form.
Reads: 1000 rpm
